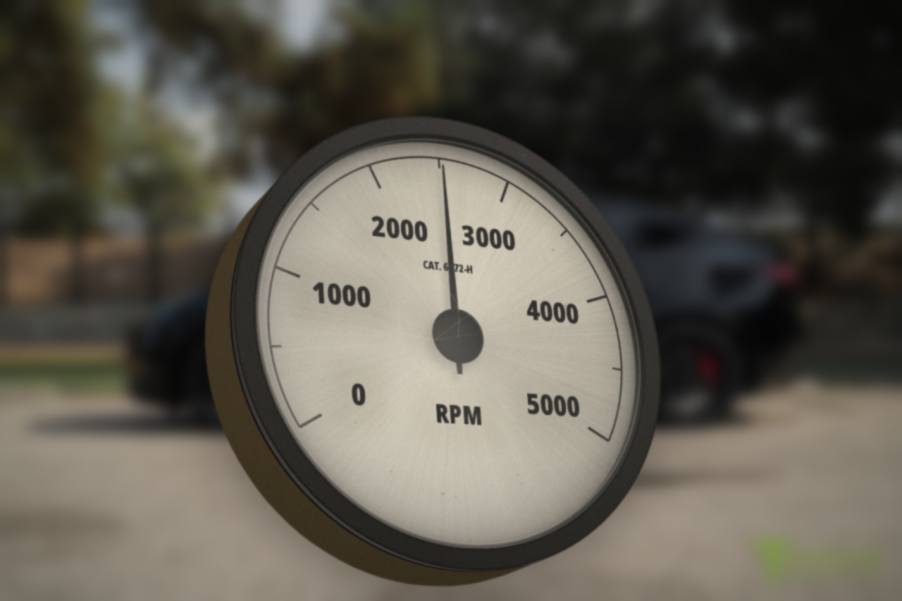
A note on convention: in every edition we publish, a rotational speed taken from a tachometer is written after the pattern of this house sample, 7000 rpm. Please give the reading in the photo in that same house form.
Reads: 2500 rpm
